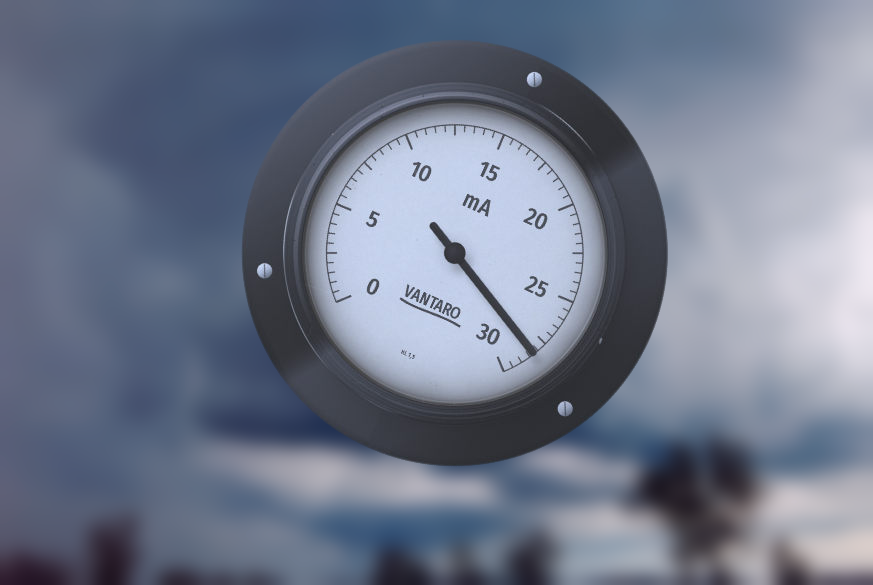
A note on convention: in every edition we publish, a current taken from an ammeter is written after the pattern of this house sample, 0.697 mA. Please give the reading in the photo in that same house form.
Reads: 28.25 mA
